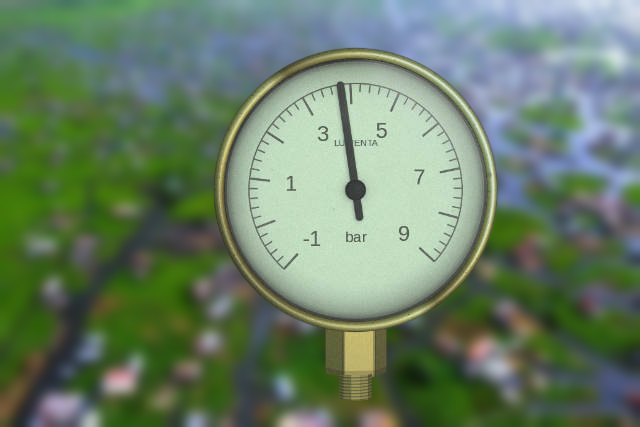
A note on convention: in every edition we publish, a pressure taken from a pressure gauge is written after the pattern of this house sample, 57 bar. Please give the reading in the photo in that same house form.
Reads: 3.8 bar
